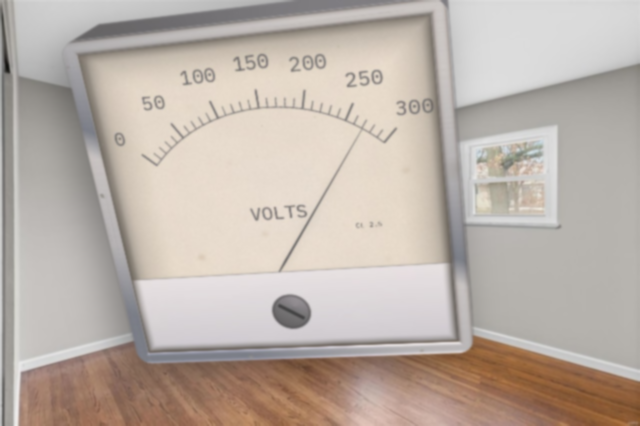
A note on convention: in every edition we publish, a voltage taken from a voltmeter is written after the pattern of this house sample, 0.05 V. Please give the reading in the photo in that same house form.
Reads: 270 V
